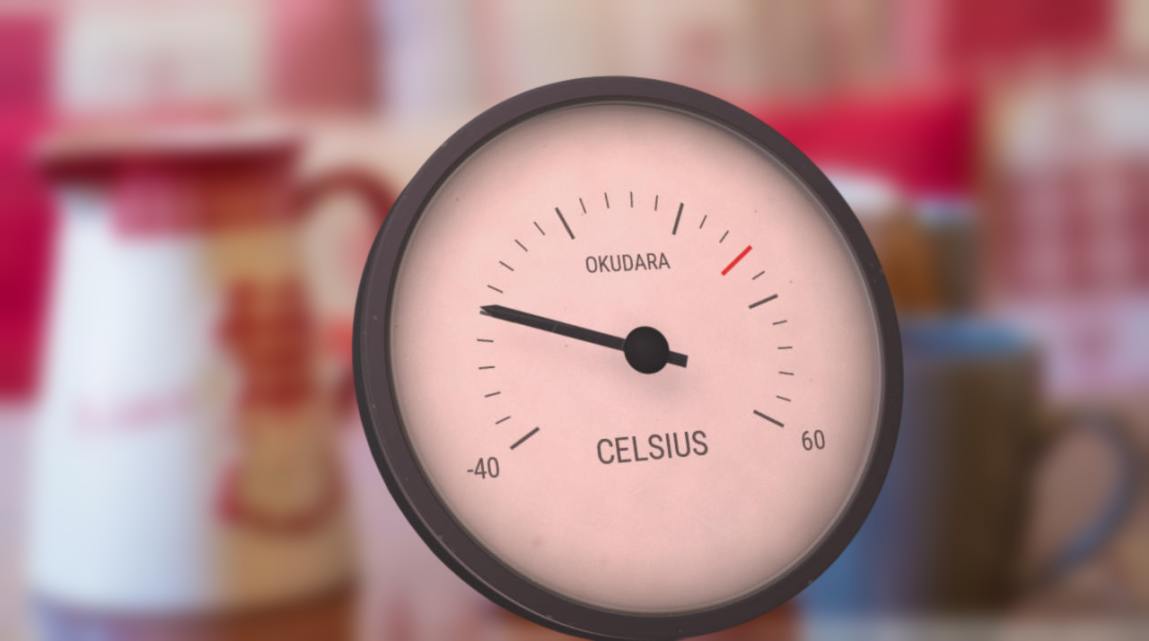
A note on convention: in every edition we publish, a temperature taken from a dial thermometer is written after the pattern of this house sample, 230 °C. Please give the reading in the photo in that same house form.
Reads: -20 °C
